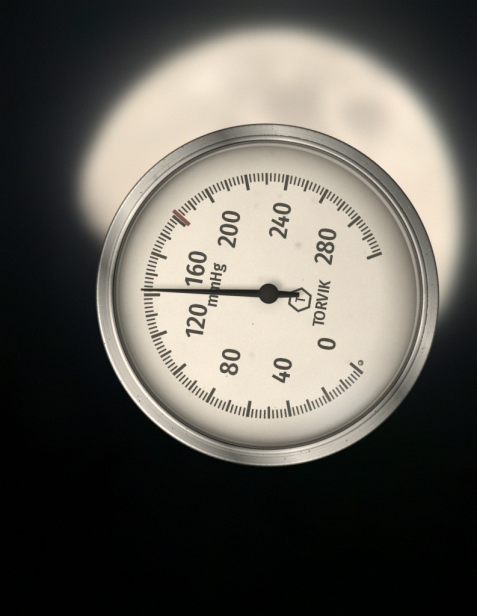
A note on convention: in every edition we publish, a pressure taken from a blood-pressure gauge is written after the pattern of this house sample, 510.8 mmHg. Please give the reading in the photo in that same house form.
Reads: 142 mmHg
